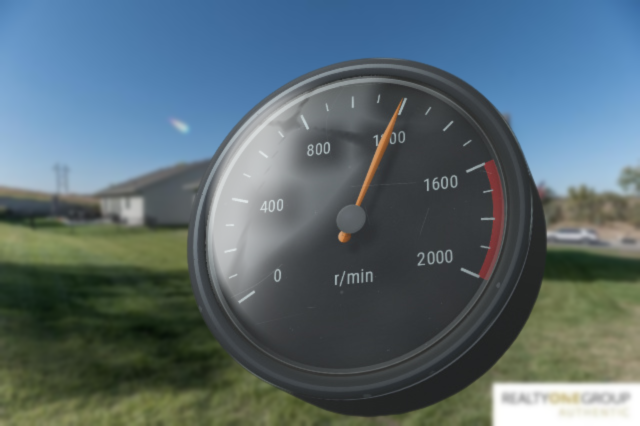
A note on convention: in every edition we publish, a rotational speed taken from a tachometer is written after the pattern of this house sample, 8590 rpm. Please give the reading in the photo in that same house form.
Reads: 1200 rpm
